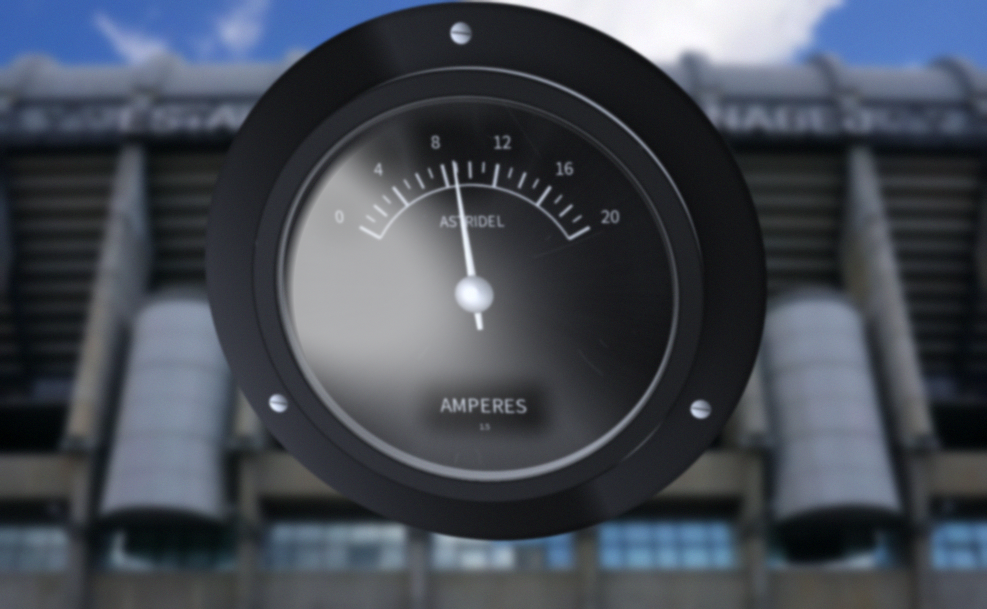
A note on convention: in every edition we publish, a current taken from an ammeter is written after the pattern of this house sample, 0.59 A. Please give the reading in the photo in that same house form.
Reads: 9 A
